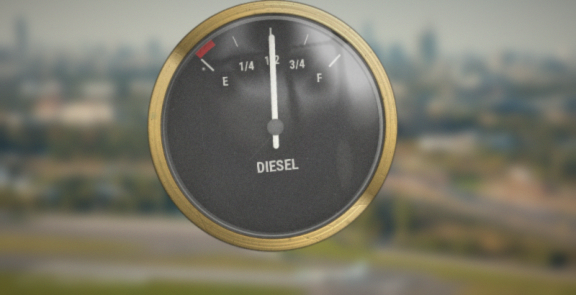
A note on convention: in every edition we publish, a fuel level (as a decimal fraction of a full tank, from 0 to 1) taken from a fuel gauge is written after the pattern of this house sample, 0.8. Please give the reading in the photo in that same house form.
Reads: 0.5
